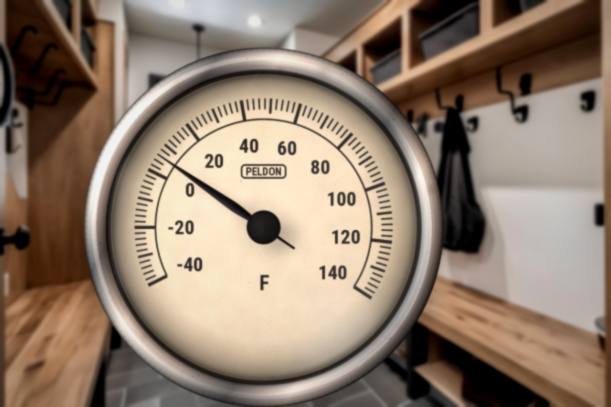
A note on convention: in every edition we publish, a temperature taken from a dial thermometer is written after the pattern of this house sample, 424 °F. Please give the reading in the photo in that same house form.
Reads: 6 °F
